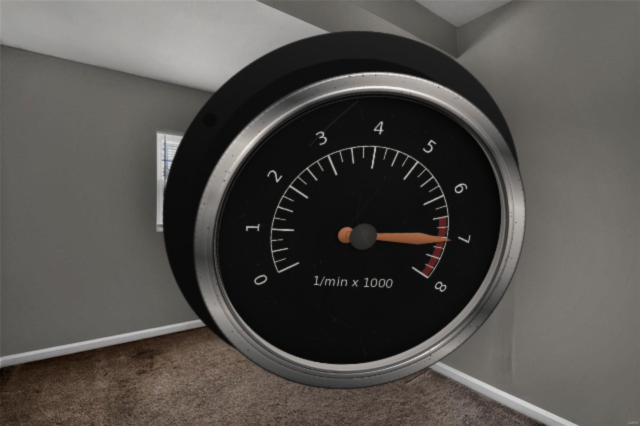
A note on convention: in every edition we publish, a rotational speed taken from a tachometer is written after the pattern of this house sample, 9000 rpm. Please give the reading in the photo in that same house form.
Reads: 7000 rpm
